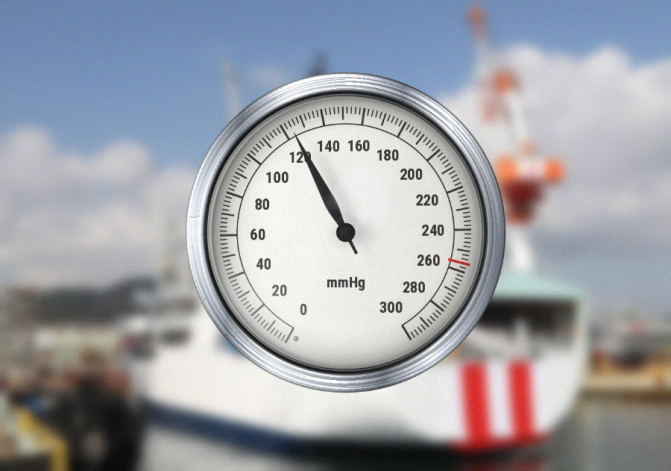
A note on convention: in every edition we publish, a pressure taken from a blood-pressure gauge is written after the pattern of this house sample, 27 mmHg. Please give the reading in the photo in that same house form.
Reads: 124 mmHg
